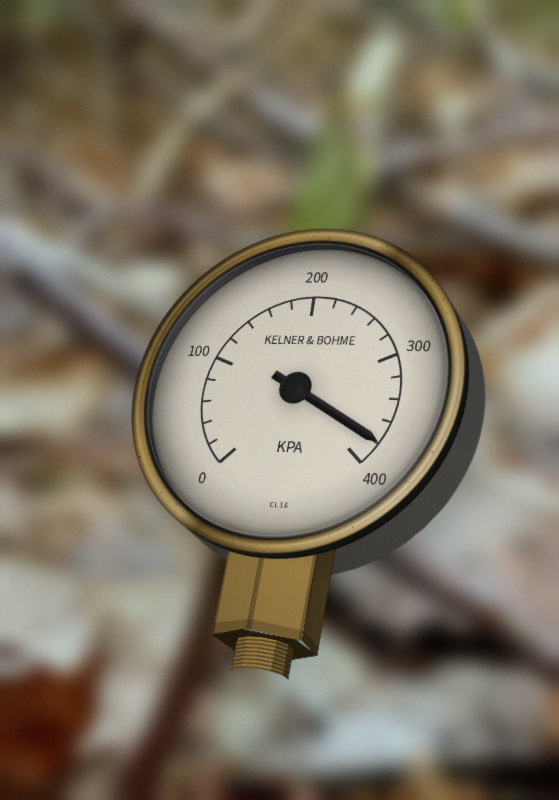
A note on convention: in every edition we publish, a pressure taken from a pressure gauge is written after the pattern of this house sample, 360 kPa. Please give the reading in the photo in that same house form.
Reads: 380 kPa
